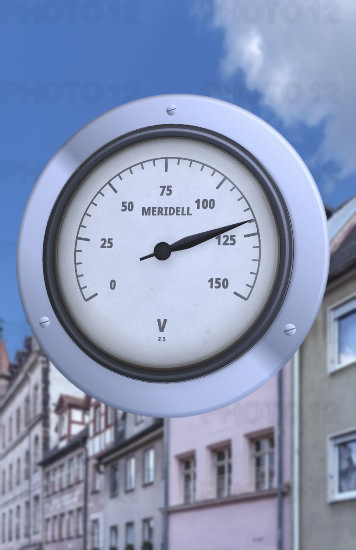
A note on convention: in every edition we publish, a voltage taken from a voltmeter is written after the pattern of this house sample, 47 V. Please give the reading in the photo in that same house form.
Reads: 120 V
